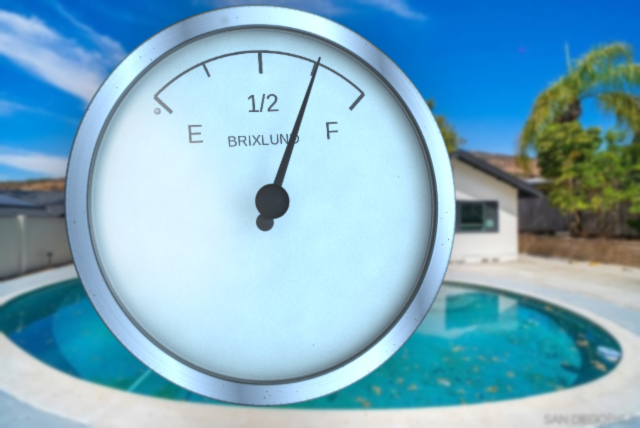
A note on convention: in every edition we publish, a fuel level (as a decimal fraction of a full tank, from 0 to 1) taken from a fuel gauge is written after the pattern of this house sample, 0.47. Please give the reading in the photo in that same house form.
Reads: 0.75
